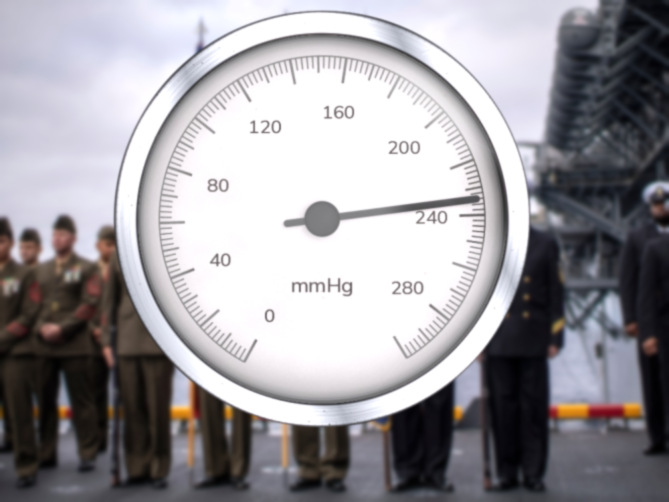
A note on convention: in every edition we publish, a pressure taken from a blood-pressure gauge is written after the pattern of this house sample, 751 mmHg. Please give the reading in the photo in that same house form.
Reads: 234 mmHg
